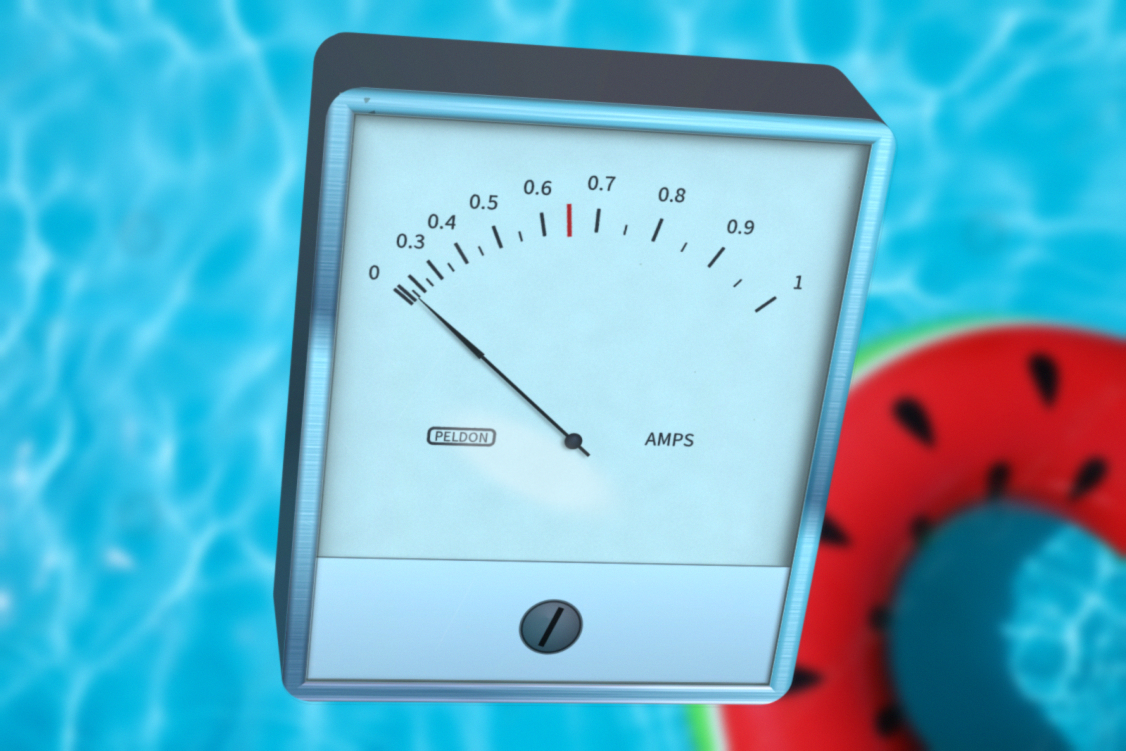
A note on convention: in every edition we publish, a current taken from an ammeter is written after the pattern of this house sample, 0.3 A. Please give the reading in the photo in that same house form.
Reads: 0.15 A
